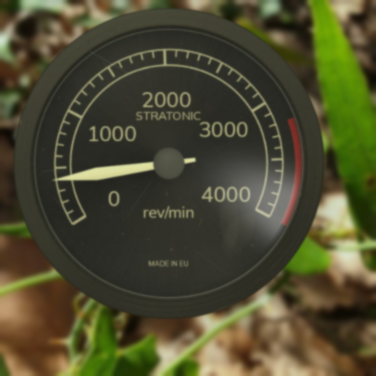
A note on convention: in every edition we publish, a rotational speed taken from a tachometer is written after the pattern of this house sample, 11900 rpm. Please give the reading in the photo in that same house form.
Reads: 400 rpm
